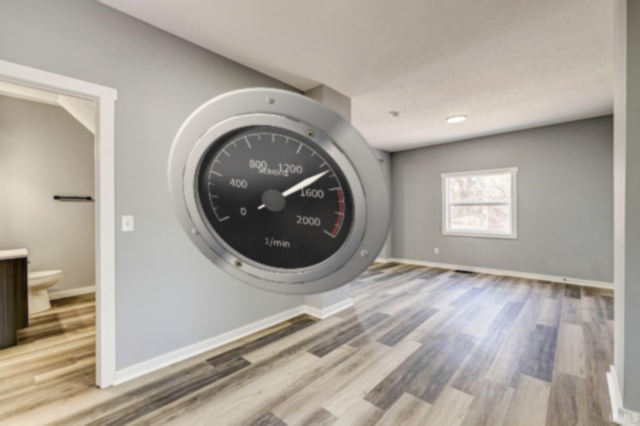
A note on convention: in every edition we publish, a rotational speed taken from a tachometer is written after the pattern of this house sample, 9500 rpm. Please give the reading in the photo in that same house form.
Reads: 1450 rpm
